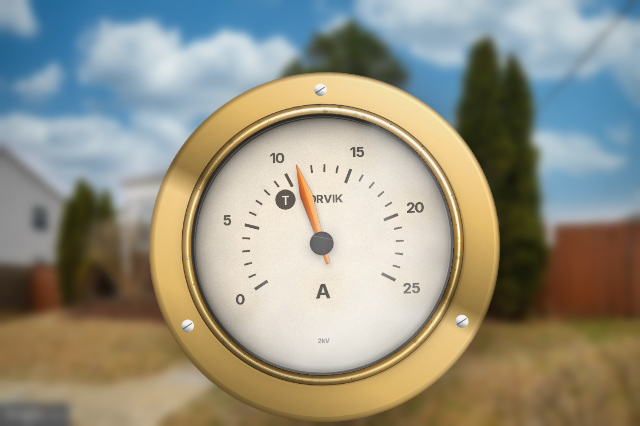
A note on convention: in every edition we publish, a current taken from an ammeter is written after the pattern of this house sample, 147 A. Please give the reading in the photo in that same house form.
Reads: 11 A
